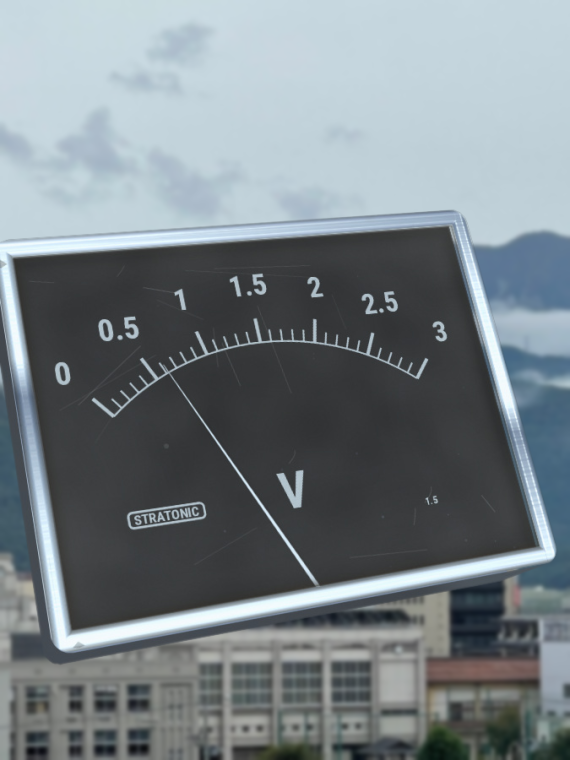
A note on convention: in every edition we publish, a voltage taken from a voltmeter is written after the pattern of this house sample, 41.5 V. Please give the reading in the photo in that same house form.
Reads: 0.6 V
